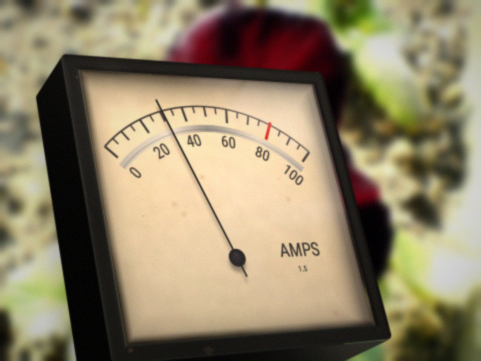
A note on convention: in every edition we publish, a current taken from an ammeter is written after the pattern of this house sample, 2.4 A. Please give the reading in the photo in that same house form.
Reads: 30 A
